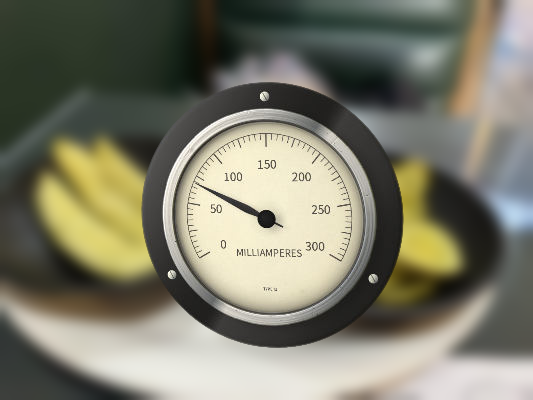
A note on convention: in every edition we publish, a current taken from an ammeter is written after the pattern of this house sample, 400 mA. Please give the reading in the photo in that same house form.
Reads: 70 mA
